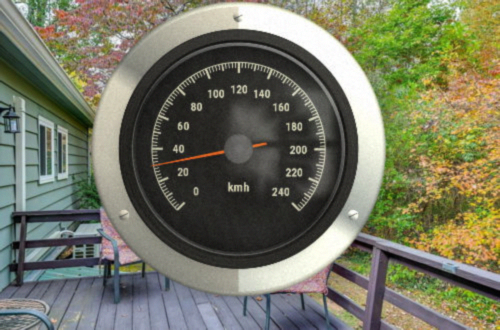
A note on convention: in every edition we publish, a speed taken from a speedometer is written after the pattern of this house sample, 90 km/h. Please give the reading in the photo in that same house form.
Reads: 30 km/h
